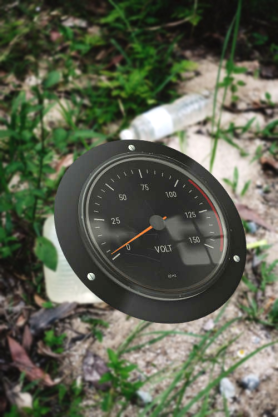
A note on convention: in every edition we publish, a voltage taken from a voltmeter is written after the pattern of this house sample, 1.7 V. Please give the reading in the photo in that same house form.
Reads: 2.5 V
